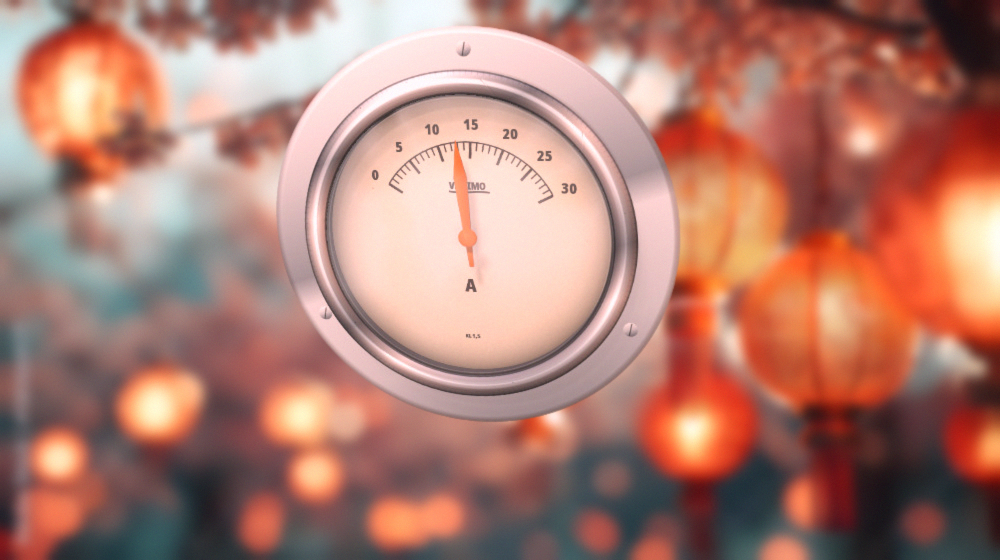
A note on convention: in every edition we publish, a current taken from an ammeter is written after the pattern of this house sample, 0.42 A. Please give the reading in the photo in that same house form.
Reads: 13 A
